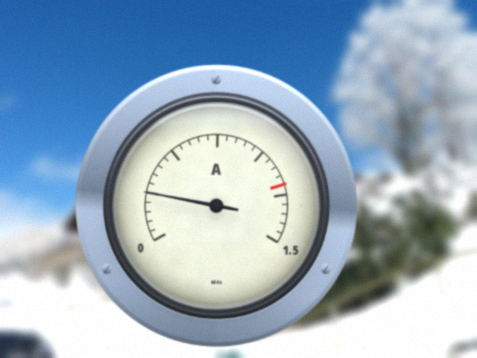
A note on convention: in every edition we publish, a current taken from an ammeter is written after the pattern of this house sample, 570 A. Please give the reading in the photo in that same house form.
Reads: 0.25 A
